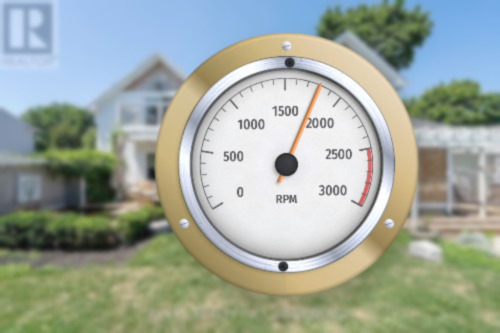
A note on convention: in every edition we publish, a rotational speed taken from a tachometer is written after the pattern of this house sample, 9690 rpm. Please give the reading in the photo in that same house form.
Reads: 1800 rpm
